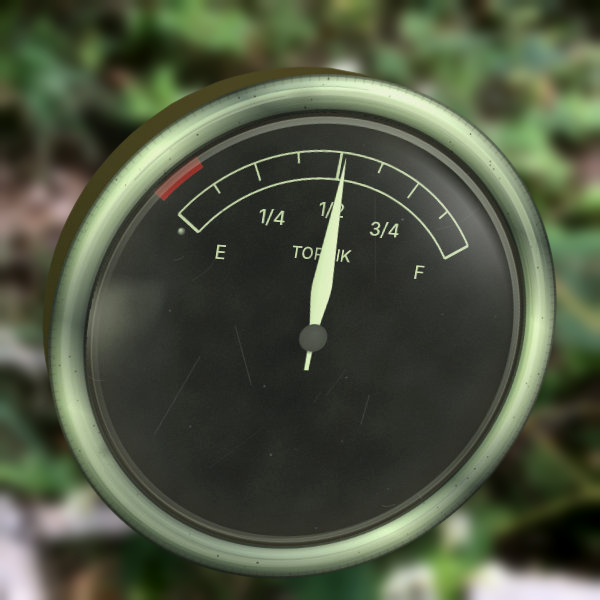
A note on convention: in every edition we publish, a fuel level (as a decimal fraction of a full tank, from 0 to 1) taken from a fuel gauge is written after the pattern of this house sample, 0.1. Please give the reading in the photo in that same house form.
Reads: 0.5
